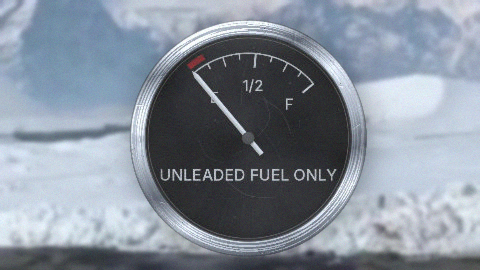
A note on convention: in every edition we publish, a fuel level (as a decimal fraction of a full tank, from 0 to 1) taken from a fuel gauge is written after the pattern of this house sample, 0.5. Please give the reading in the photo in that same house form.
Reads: 0
